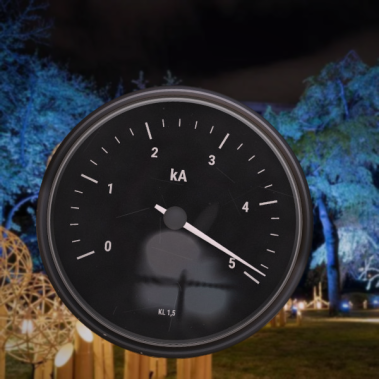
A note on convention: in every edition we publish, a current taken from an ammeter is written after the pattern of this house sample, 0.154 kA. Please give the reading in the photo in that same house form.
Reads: 4.9 kA
